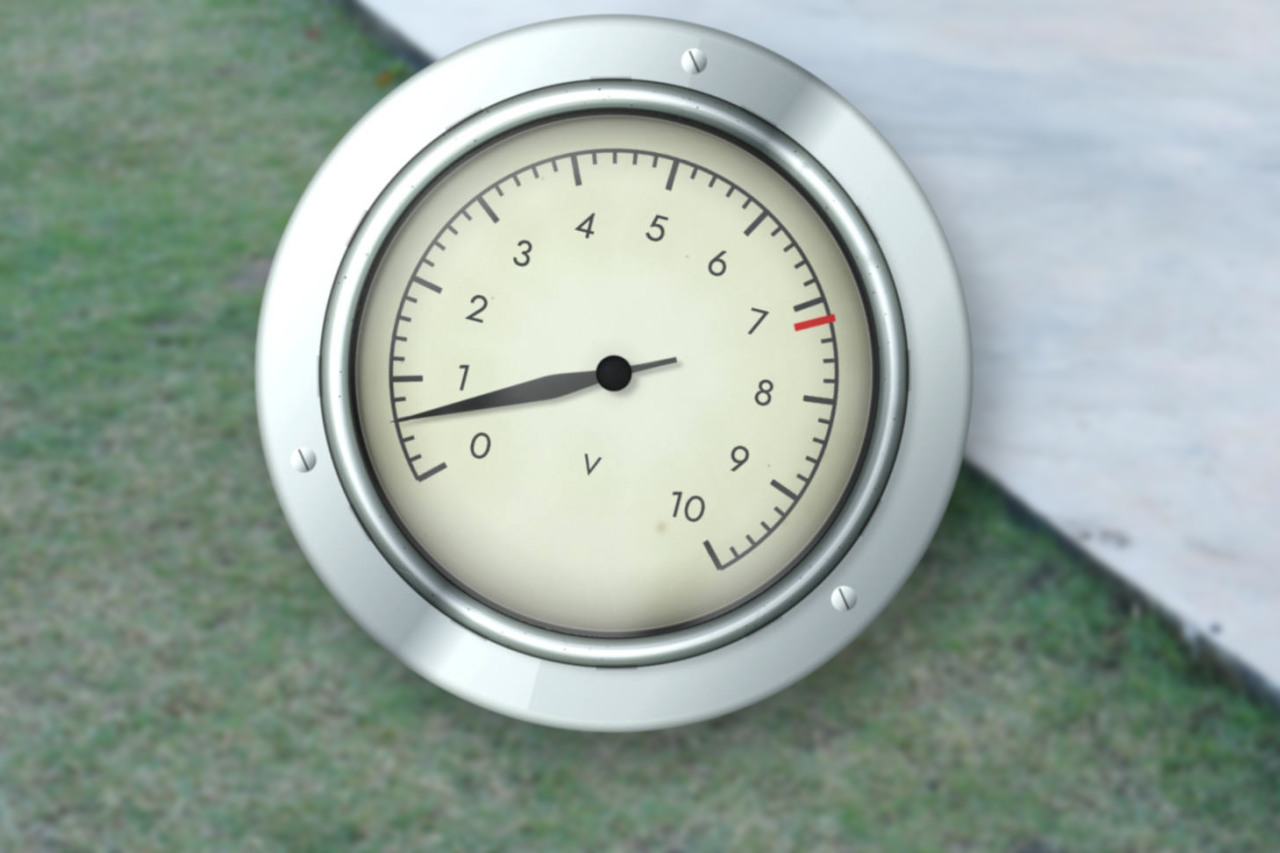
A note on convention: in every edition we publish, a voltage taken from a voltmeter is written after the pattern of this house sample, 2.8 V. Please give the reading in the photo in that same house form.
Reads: 0.6 V
